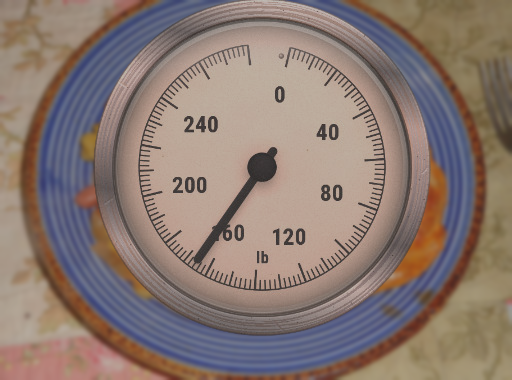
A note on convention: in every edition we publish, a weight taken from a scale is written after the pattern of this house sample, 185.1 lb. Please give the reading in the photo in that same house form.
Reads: 166 lb
